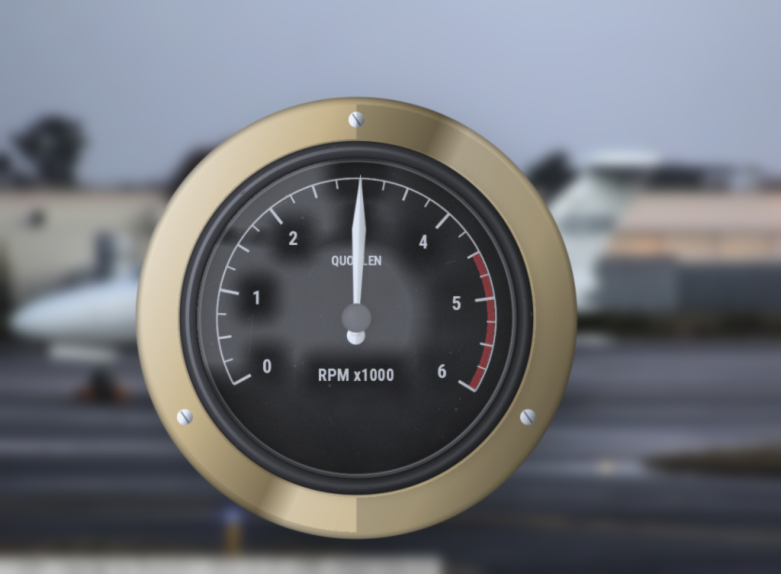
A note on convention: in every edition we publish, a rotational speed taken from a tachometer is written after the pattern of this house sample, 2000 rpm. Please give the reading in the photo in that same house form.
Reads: 3000 rpm
